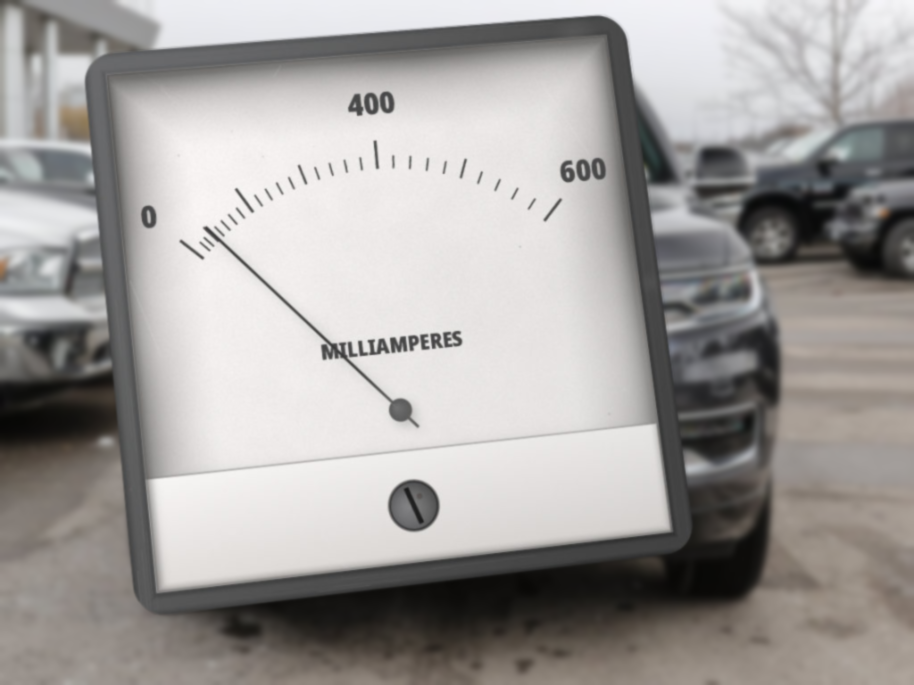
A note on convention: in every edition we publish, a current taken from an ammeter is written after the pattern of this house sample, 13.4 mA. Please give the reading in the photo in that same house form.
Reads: 100 mA
